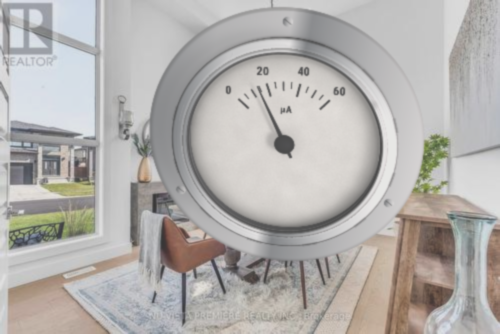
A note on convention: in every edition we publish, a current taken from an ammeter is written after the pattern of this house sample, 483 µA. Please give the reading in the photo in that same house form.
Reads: 15 µA
